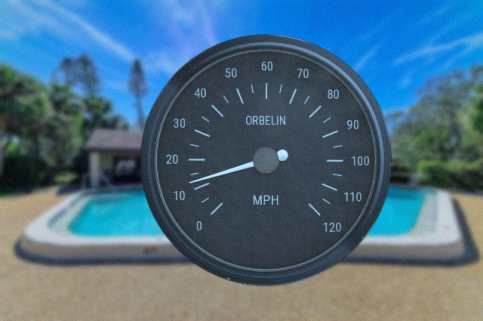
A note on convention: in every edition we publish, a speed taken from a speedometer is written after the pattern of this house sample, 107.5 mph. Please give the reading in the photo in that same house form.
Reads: 12.5 mph
